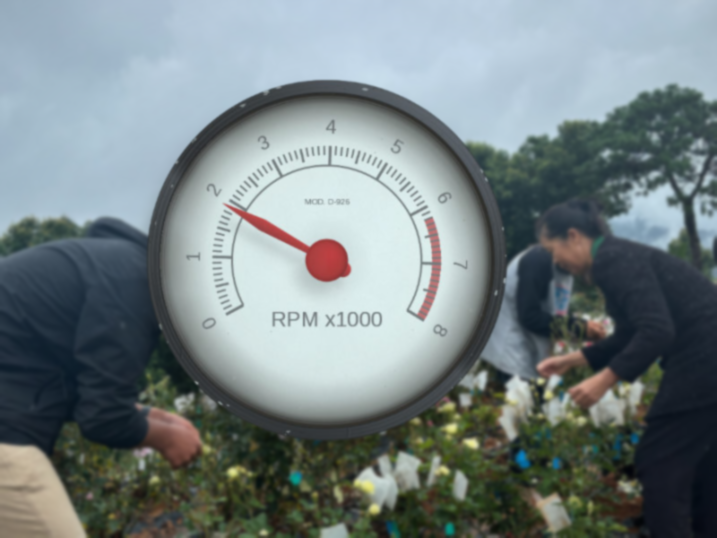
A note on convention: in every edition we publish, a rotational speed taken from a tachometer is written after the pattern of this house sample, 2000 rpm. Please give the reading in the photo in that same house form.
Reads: 1900 rpm
